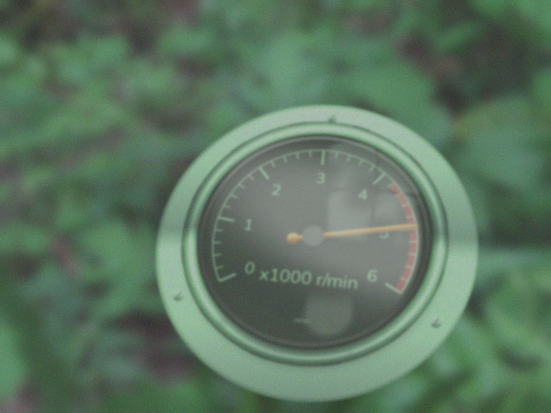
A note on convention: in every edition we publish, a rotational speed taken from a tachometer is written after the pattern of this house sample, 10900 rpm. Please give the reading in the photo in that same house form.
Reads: 5000 rpm
